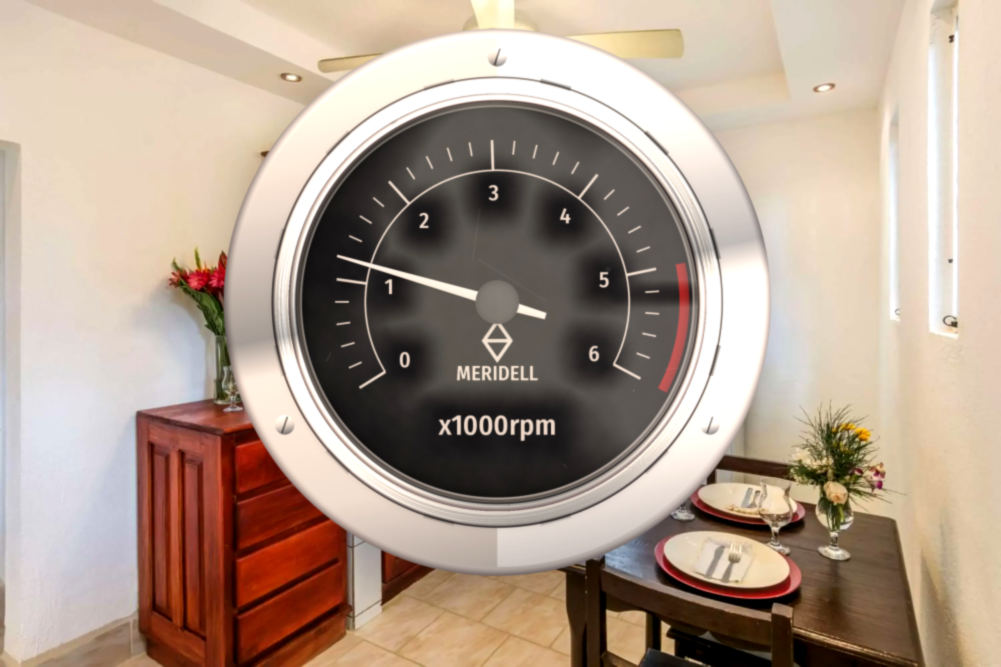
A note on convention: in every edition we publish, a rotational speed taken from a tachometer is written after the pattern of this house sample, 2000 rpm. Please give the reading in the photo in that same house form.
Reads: 1200 rpm
